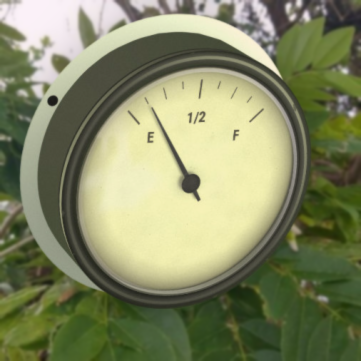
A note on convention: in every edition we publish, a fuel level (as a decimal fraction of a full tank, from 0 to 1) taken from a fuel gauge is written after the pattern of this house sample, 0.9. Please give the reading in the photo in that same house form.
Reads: 0.125
